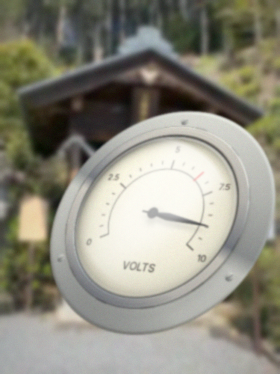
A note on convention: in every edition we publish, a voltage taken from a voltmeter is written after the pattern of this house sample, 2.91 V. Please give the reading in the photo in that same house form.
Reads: 9 V
